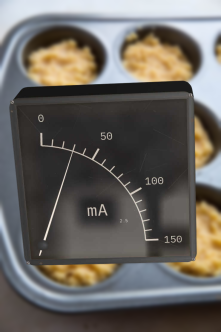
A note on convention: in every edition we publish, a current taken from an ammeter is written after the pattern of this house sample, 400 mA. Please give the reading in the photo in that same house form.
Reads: 30 mA
